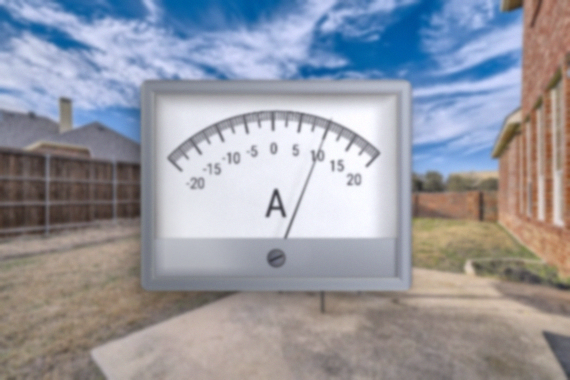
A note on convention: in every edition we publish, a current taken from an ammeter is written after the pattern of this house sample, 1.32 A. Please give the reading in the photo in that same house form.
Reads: 10 A
